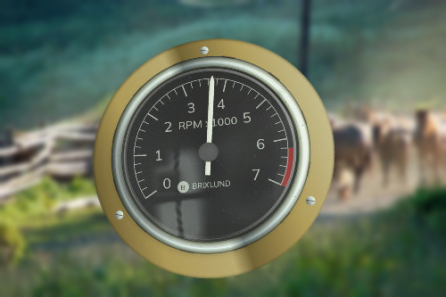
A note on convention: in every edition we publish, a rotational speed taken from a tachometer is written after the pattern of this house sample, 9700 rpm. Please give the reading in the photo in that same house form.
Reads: 3700 rpm
